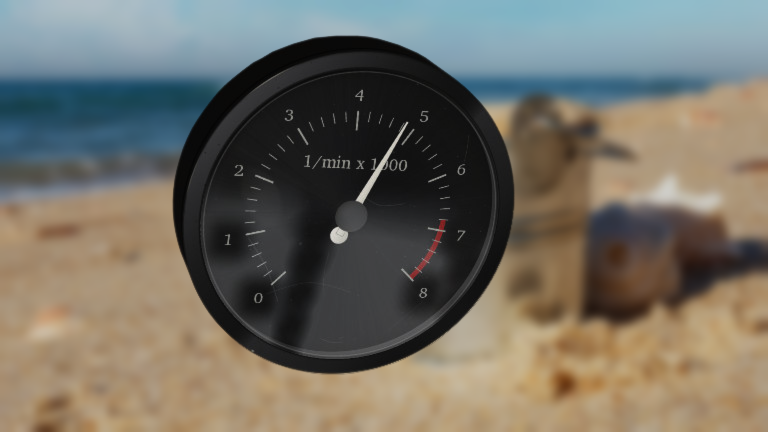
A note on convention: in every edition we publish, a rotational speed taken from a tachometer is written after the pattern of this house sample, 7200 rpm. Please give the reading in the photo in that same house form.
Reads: 4800 rpm
